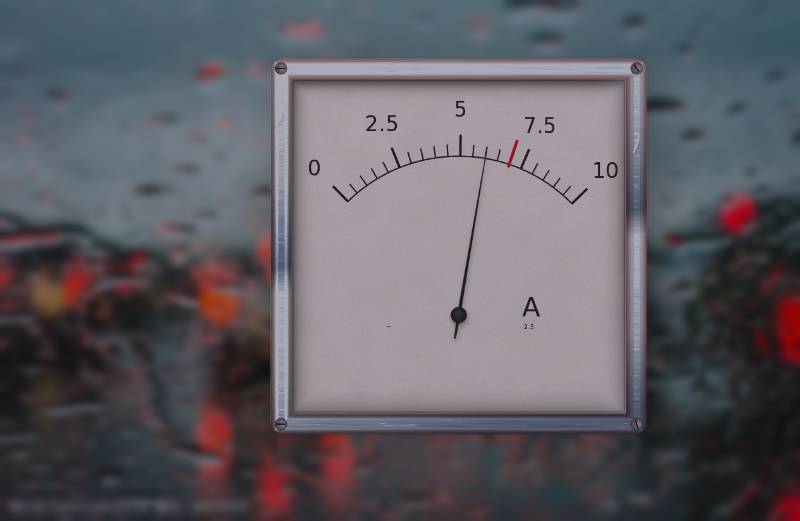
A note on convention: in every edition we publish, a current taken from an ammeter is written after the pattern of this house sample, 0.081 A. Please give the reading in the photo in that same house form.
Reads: 6 A
